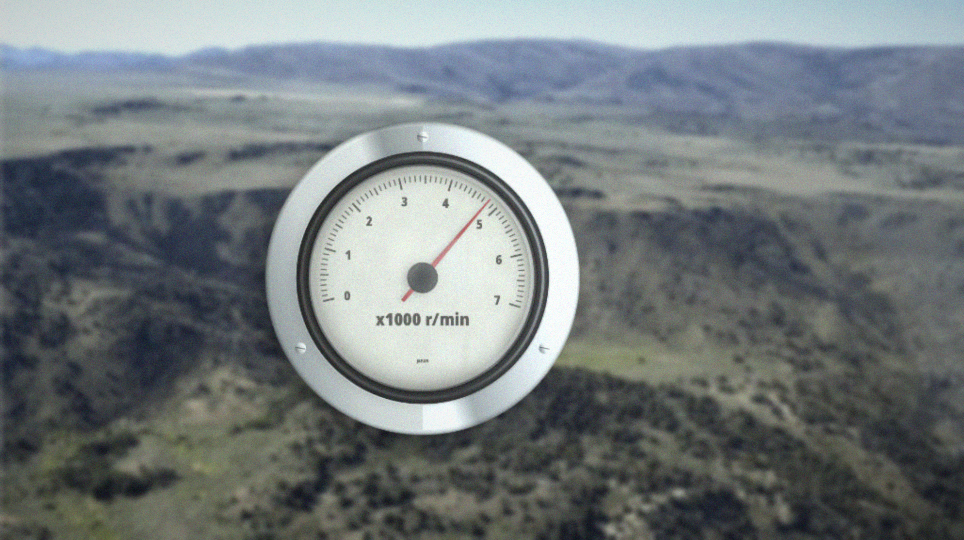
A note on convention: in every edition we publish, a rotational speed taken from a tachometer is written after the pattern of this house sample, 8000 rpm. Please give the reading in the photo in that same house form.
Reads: 4800 rpm
